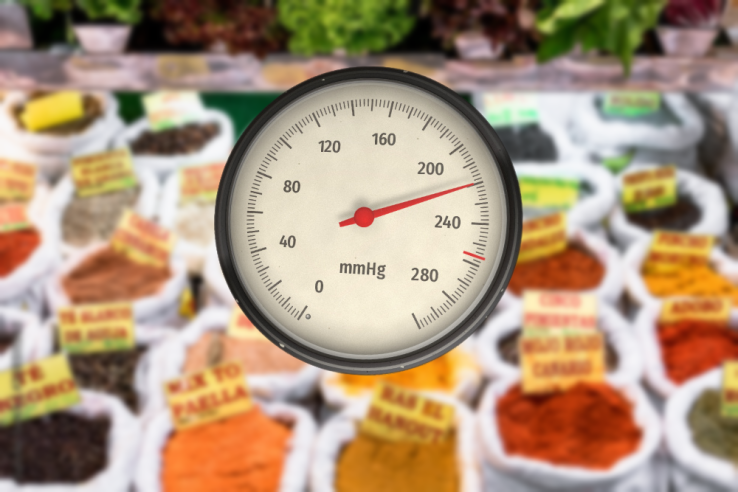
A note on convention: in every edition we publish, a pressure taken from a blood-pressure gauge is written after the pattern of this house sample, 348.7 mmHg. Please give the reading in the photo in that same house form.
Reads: 220 mmHg
